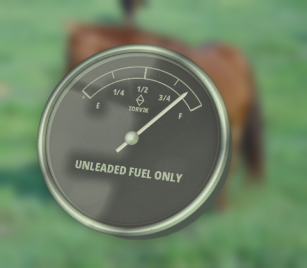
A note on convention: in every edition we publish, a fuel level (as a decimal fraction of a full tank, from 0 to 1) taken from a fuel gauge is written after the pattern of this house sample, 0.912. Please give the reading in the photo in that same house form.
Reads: 0.875
